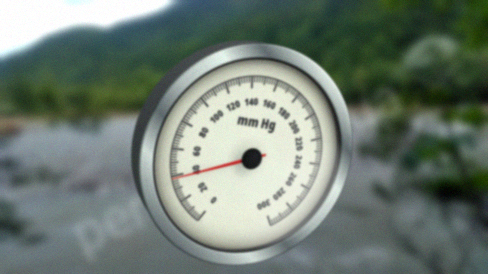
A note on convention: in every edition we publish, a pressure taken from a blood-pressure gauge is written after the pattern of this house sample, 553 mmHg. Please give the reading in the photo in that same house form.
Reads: 40 mmHg
